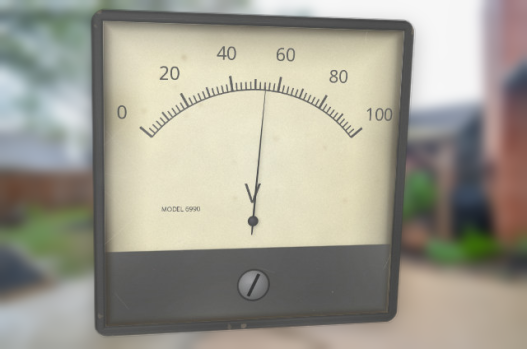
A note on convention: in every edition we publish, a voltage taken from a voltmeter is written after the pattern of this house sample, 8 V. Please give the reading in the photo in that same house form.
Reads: 54 V
